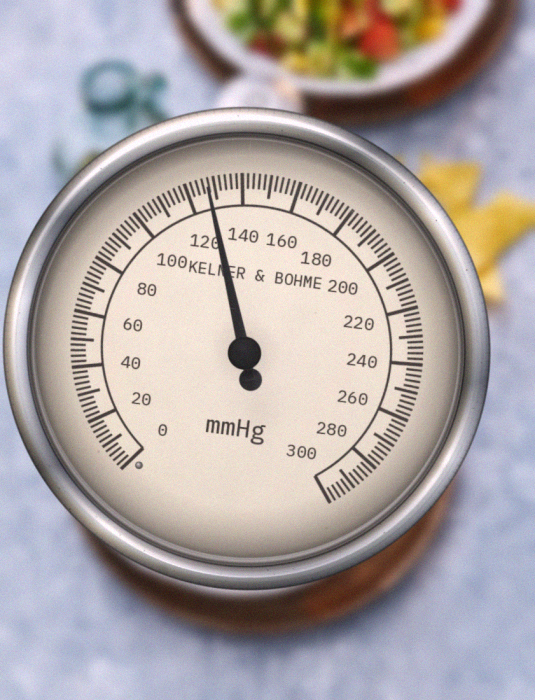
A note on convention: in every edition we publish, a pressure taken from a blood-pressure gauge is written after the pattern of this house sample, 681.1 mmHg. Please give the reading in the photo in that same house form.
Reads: 128 mmHg
